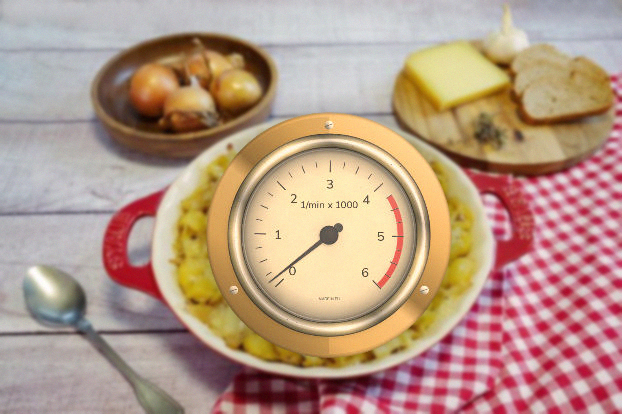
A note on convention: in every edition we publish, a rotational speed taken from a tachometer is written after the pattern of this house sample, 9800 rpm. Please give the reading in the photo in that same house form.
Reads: 125 rpm
